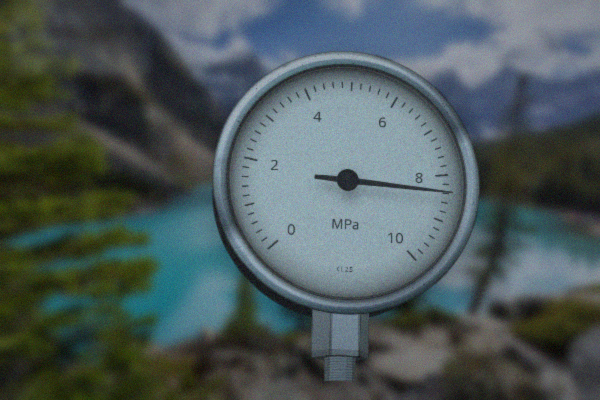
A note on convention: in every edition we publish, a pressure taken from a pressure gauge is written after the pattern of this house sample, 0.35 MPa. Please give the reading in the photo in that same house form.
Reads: 8.4 MPa
